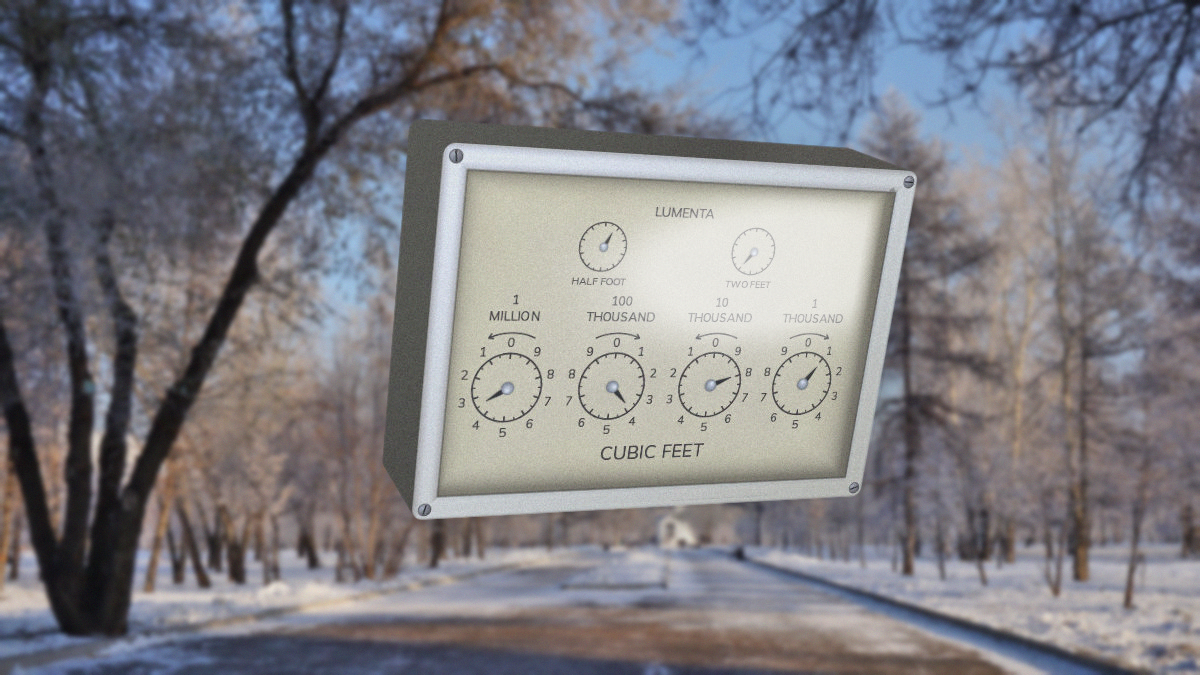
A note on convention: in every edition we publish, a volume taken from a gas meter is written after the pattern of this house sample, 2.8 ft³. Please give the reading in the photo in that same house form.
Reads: 338100 ft³
